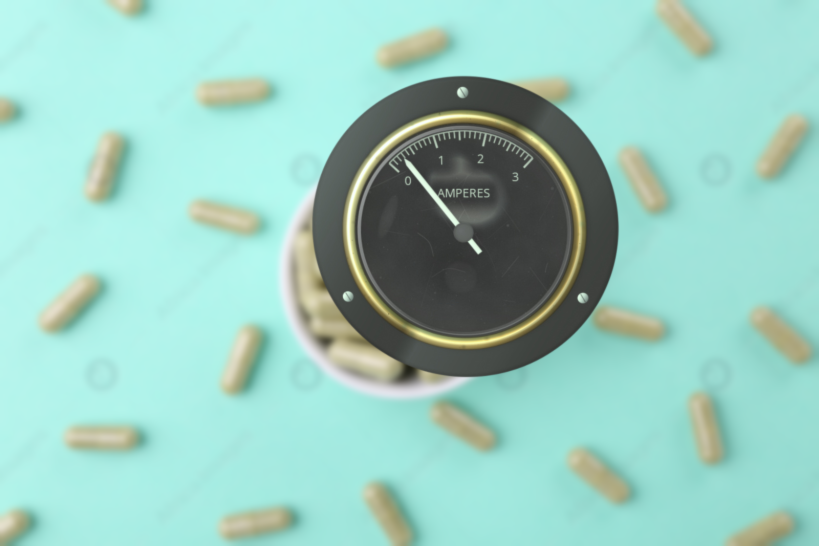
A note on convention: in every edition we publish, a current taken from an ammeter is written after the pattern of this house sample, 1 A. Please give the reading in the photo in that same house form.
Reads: 0.3 A
